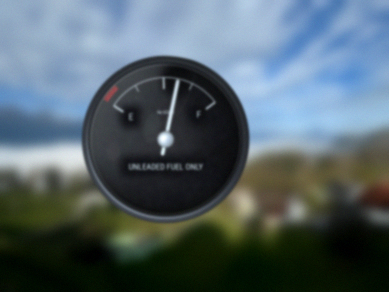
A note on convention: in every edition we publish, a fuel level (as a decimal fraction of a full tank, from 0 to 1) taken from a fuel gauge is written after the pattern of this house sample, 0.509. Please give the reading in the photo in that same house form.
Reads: 0.625
